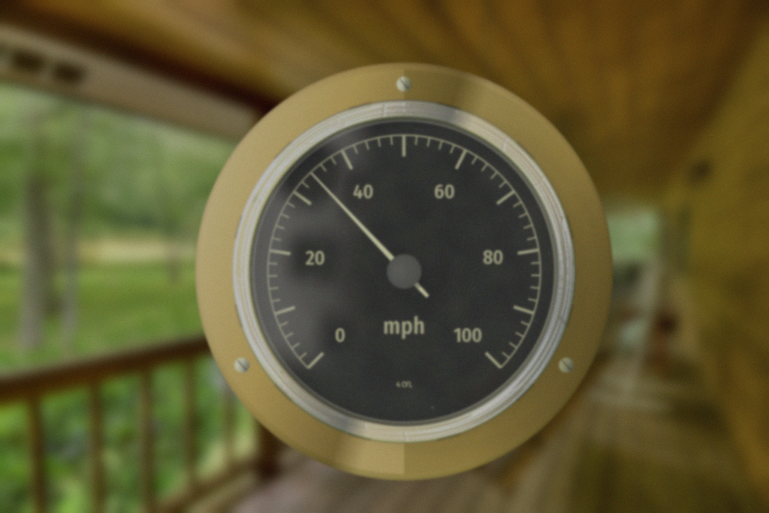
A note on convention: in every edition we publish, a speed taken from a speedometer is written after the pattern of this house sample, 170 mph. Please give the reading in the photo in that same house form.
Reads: 34 mph
